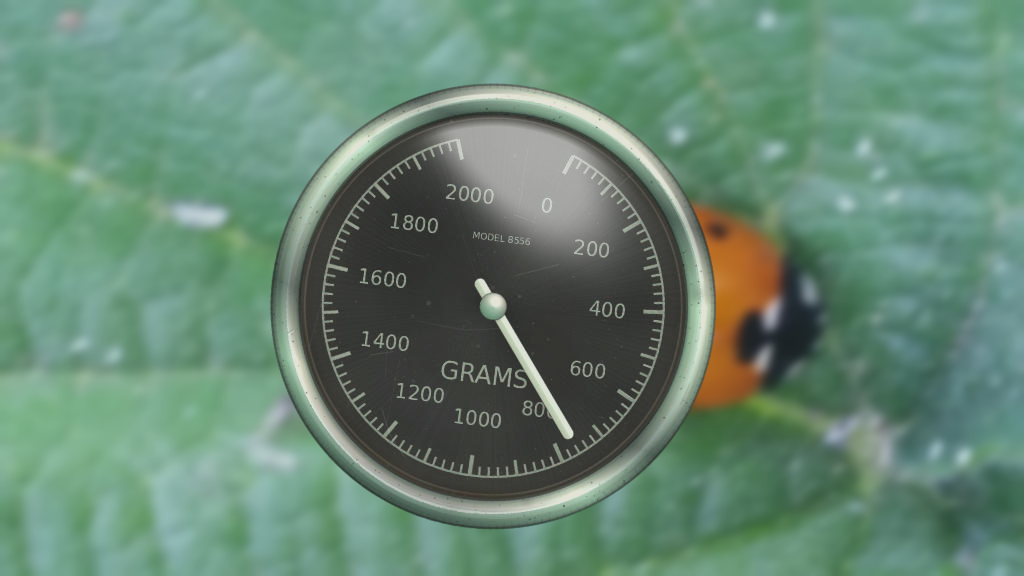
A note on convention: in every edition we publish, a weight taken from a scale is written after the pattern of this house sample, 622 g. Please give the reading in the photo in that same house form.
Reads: 760 g
